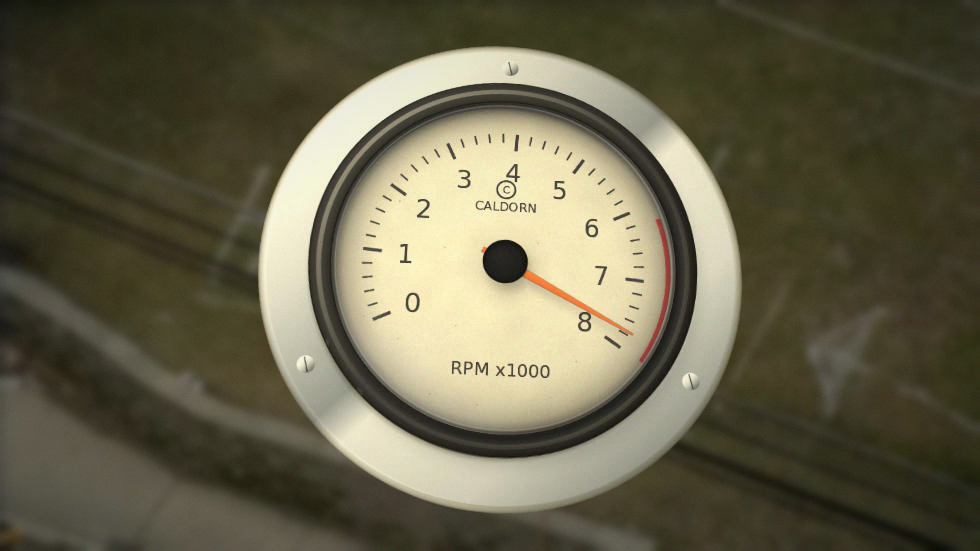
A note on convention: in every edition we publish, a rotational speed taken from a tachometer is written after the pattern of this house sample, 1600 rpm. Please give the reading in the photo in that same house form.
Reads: 7800 rpm
